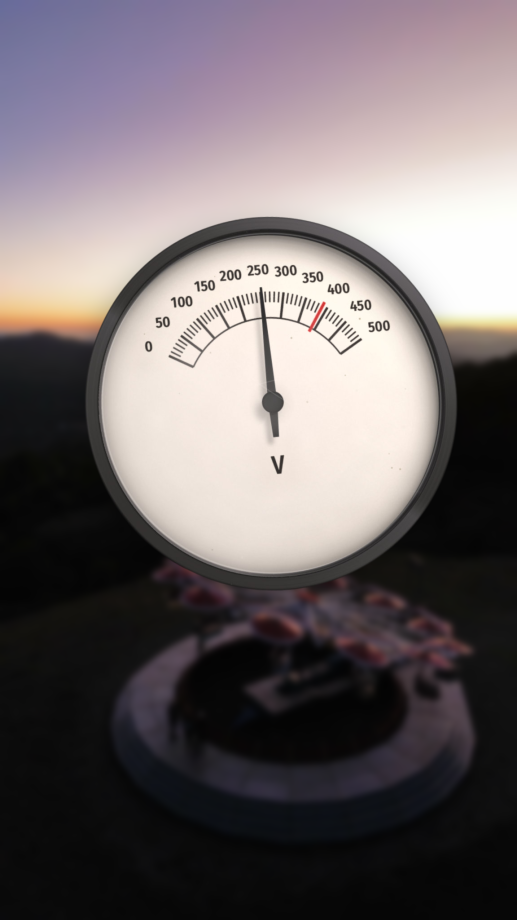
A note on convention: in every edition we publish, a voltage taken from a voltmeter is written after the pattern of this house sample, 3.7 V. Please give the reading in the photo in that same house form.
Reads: 250 V
